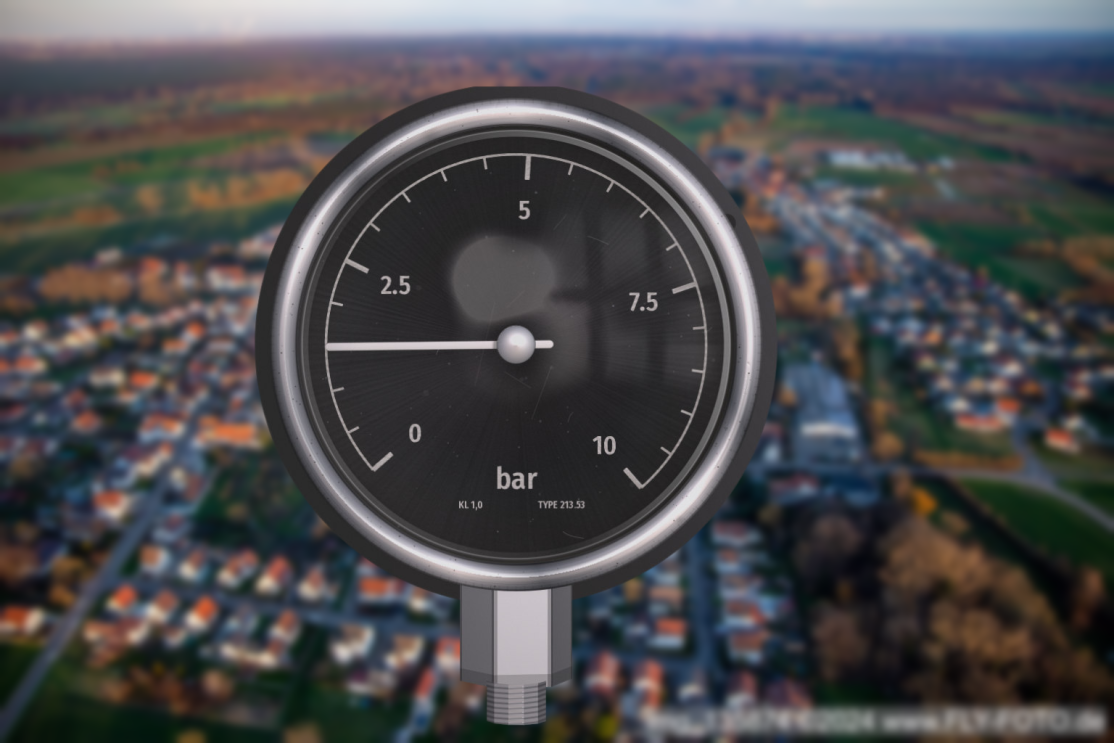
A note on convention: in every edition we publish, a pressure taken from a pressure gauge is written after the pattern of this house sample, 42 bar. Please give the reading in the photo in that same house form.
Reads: 1.5 bar
